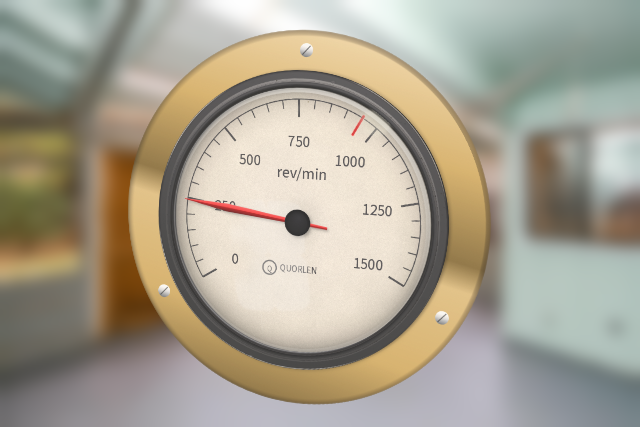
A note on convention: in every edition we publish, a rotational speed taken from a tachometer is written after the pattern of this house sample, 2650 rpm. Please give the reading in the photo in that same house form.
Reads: 250 rpm
